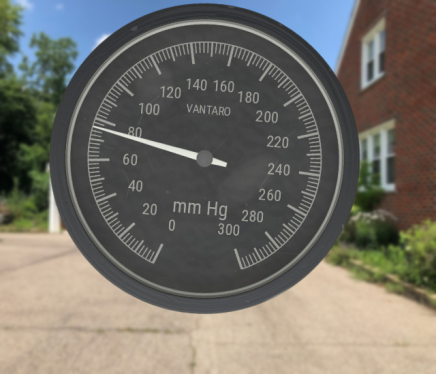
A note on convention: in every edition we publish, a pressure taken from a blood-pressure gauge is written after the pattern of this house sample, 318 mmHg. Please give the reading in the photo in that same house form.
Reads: 76 mmHg
